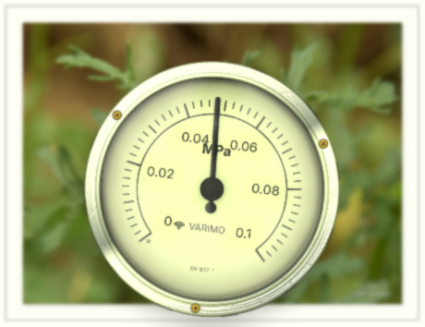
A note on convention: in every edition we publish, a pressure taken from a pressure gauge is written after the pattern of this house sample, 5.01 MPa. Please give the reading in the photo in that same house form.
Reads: 0.048 MPa
